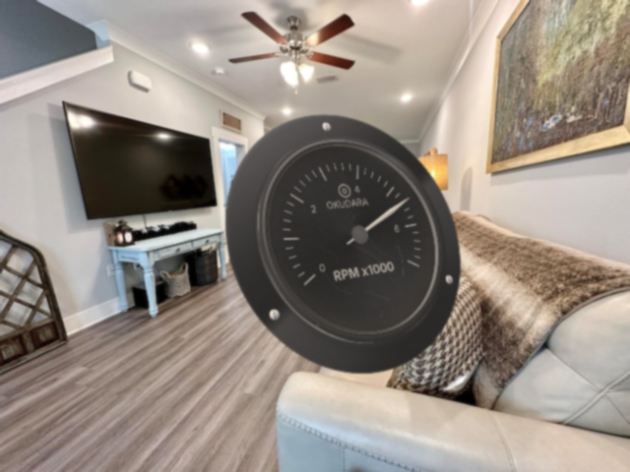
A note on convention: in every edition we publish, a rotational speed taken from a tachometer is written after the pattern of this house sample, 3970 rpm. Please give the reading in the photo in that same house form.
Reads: 5400 rpm
